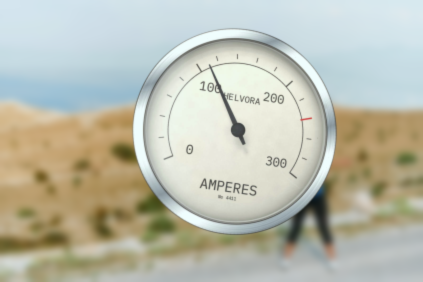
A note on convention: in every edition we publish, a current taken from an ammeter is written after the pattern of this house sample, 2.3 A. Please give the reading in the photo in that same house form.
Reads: 110 A
